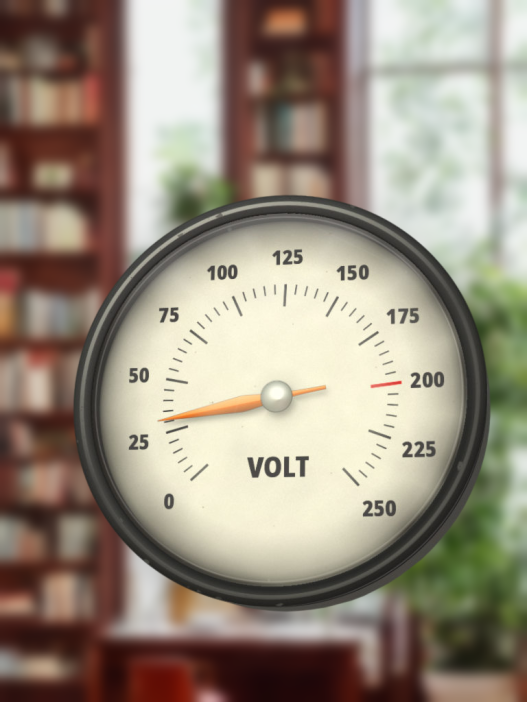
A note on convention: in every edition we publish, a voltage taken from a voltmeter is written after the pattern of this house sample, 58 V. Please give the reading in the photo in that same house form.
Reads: 30 V
